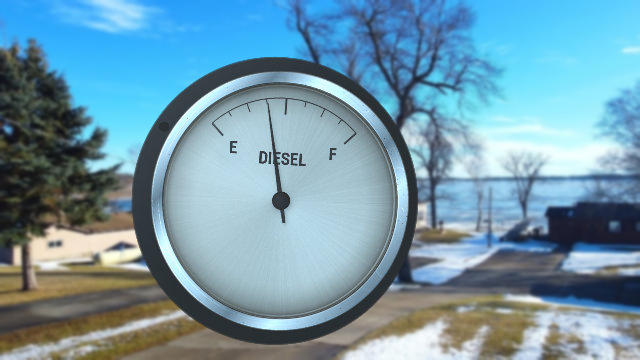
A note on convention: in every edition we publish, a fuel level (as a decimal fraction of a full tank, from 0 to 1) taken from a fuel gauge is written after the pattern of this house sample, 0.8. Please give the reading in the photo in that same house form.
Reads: 0.375
